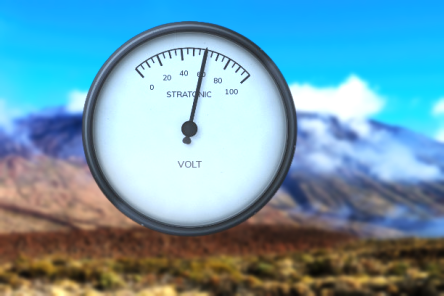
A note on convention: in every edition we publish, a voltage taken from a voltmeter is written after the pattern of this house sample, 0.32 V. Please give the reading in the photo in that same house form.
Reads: 60 V
